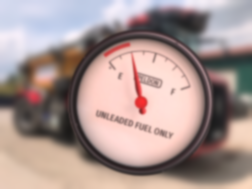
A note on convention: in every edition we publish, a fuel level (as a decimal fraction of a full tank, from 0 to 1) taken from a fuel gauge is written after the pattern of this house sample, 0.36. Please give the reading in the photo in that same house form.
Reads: 0.25
